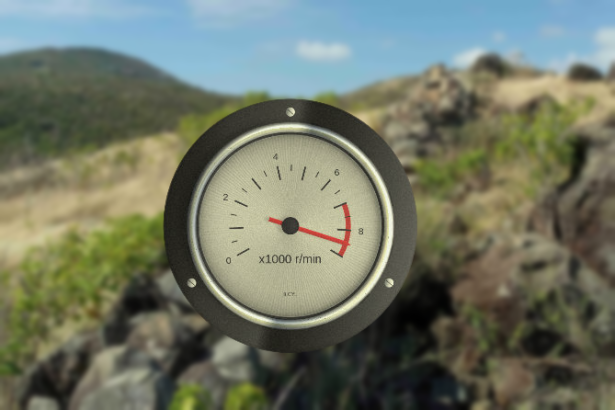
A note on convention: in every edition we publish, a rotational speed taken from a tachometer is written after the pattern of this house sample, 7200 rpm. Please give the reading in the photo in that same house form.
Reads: 8500 rpm
